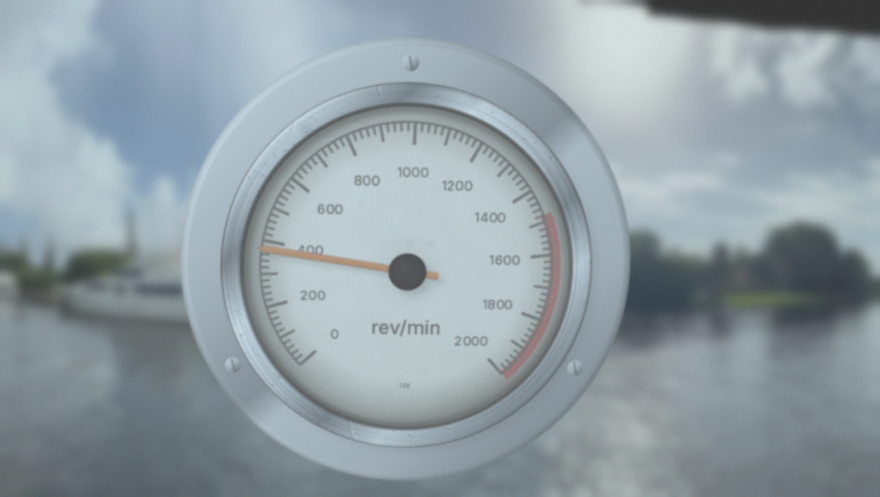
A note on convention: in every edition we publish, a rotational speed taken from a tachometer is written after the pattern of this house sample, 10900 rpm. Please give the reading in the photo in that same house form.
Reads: 380 rpm
